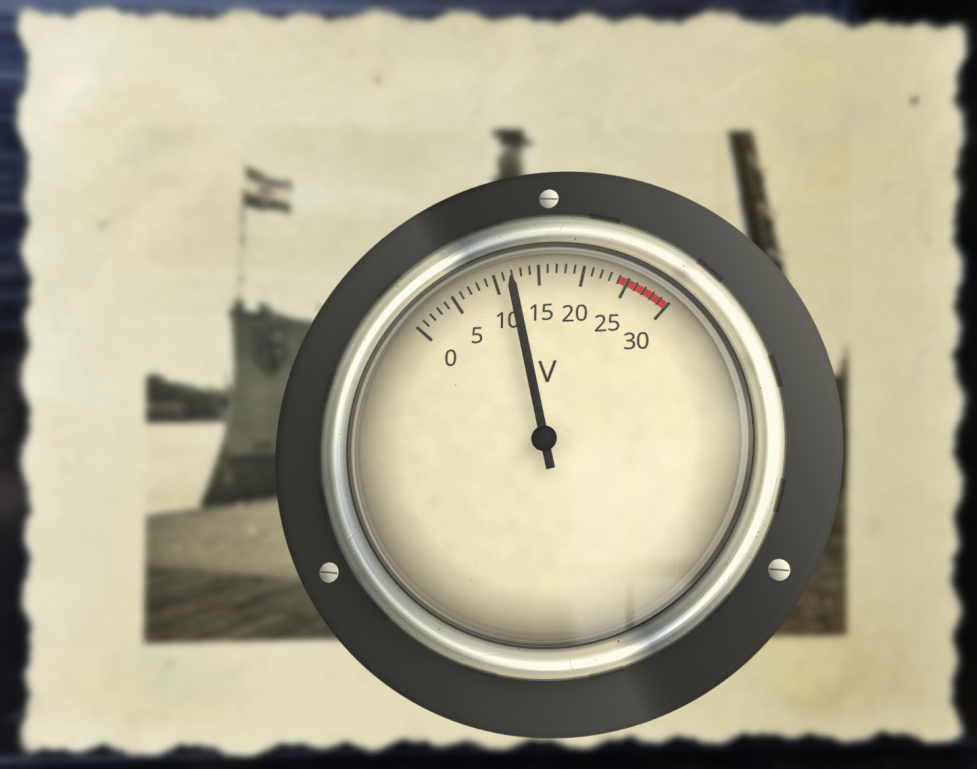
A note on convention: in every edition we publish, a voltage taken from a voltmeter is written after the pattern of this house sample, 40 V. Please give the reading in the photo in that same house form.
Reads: 12 V
